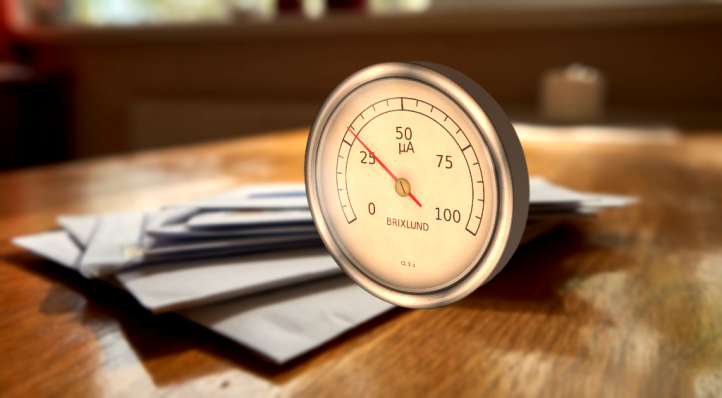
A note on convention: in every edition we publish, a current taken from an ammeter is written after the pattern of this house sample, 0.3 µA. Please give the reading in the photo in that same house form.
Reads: 30 µA
